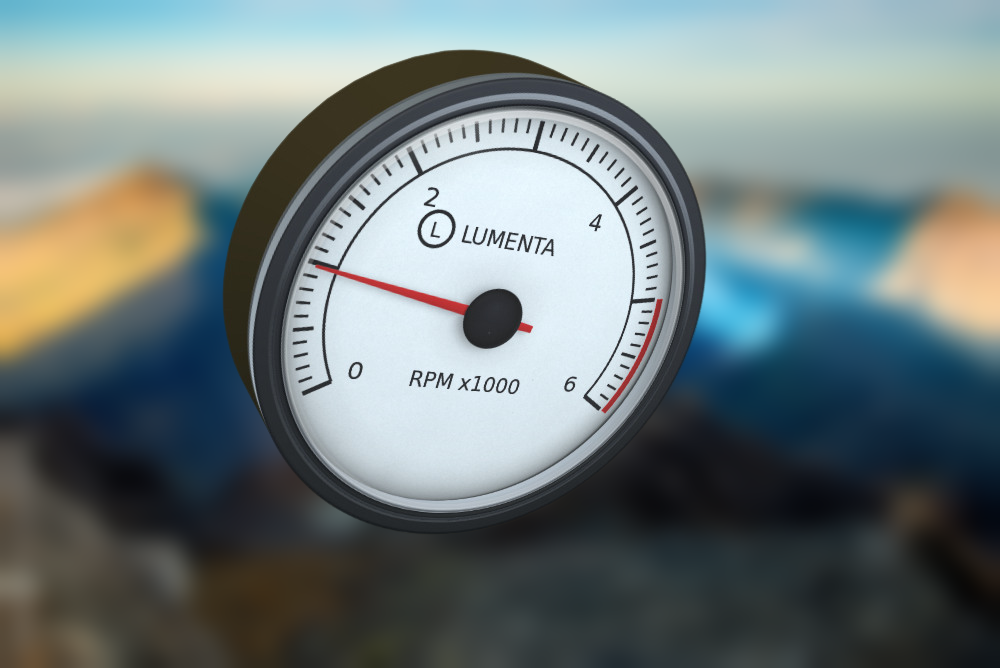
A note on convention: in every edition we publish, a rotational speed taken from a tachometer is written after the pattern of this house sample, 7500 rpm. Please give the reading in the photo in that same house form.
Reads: 1000 rpm
